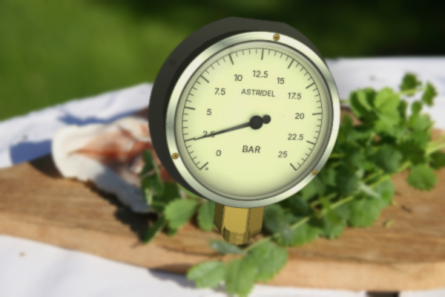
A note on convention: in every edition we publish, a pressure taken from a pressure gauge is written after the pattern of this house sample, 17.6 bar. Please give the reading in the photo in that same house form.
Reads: 2.5 bar
